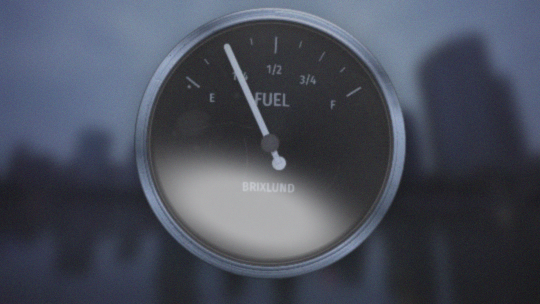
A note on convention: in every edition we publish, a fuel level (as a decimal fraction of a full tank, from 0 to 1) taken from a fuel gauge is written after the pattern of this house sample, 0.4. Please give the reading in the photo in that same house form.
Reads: 0.25
